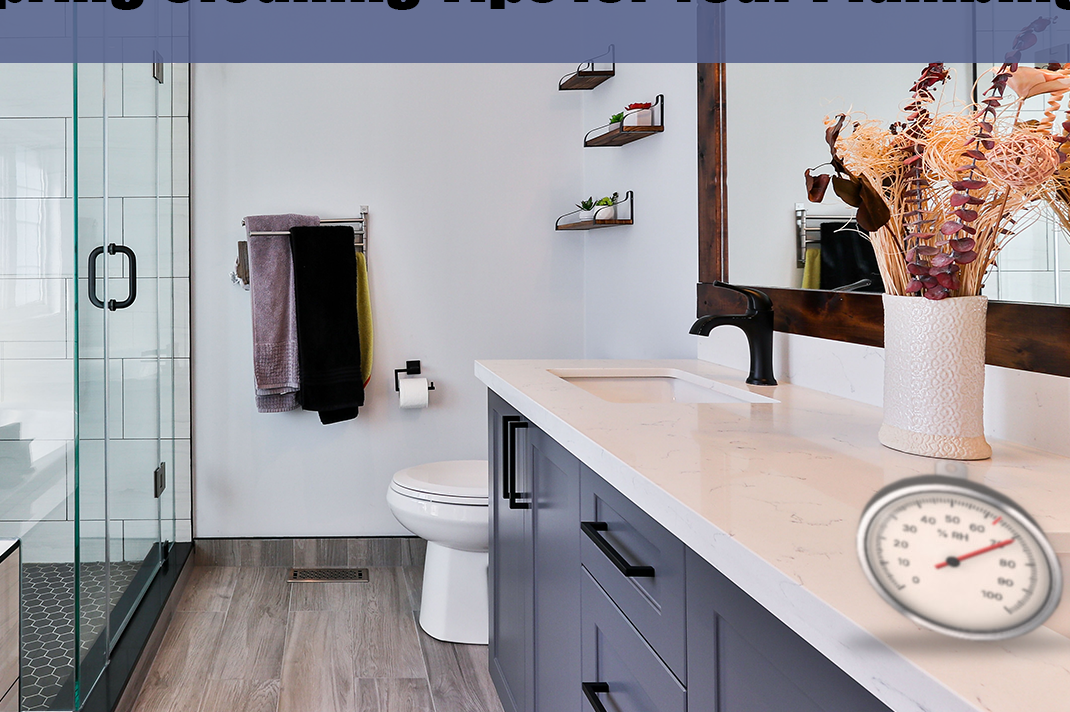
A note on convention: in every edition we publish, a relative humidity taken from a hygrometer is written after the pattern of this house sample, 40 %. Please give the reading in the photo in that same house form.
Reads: 70 %
